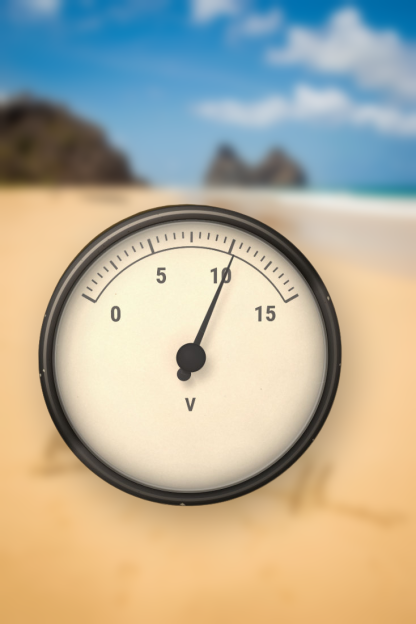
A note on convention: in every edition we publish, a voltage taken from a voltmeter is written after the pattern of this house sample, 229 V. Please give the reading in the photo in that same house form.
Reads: 10.25 V
